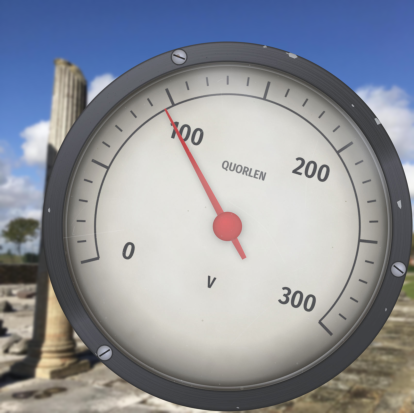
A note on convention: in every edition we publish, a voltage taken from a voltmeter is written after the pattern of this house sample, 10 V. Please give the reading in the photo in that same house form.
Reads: 95 V
